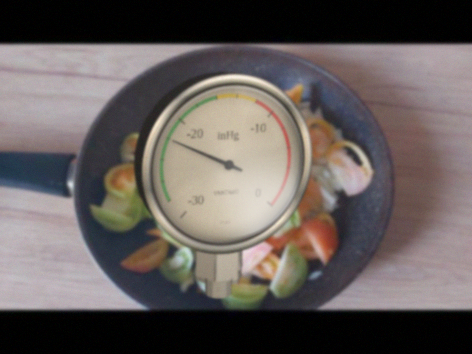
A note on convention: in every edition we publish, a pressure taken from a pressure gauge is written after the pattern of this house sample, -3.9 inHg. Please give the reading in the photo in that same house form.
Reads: -22 inHg
